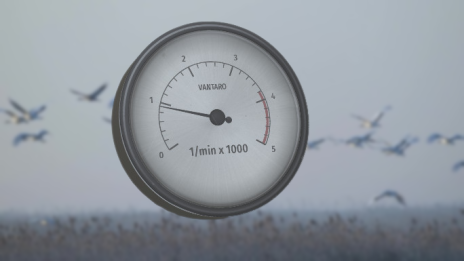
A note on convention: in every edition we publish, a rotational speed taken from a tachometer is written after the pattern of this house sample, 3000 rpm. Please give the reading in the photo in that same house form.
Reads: 900 rpm
